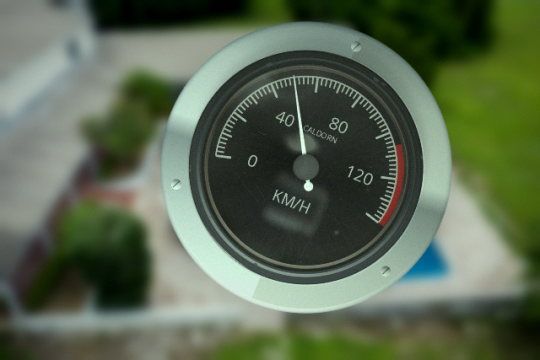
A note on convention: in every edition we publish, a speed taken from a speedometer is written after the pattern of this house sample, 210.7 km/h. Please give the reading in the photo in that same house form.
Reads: 50 km/h
